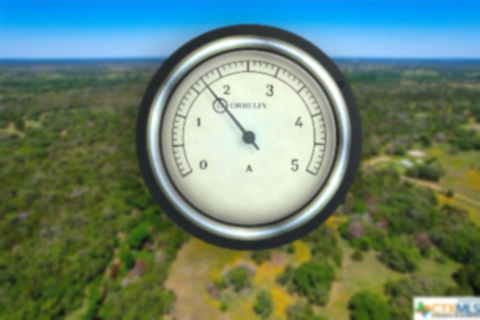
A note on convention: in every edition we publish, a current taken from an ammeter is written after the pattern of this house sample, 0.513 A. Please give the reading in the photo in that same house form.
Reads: 1.7 A
